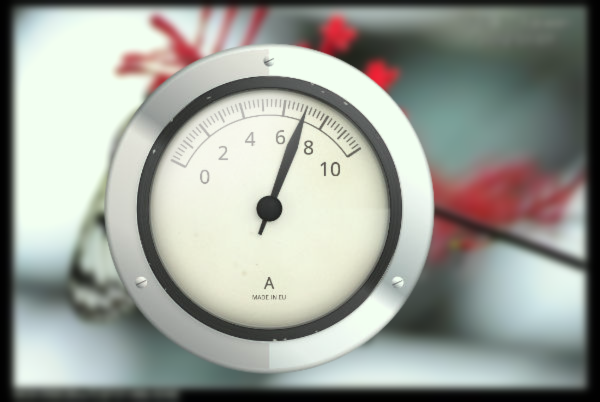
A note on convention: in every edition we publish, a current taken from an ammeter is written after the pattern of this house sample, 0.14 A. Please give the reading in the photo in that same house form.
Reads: 7 A
